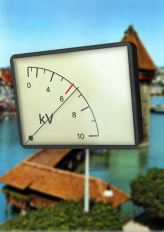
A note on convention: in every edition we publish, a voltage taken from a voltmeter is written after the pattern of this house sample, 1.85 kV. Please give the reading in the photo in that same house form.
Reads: 6.5 kV
